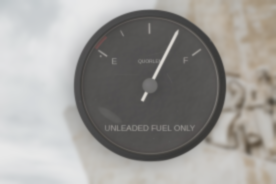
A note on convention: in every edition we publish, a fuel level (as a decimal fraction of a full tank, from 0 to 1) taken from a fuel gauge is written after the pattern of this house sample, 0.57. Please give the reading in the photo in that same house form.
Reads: 0.75
